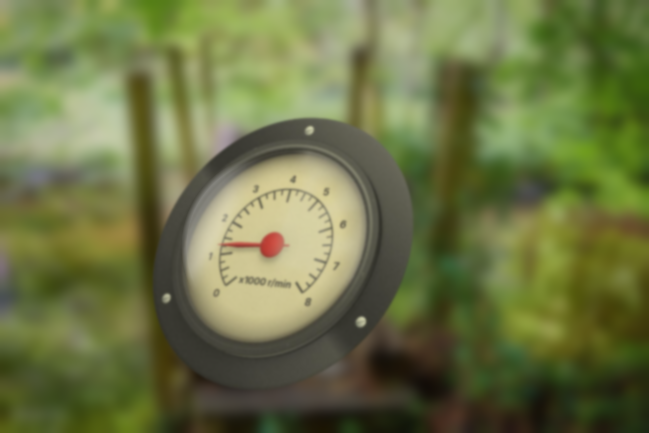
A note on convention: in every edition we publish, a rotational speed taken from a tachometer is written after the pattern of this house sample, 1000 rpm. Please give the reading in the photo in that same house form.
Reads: 1250 rpm
